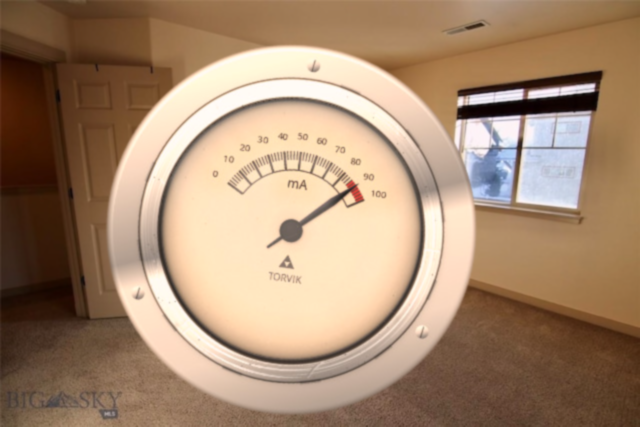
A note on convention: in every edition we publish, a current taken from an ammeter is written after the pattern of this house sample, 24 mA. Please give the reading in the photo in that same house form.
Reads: 90 mA
